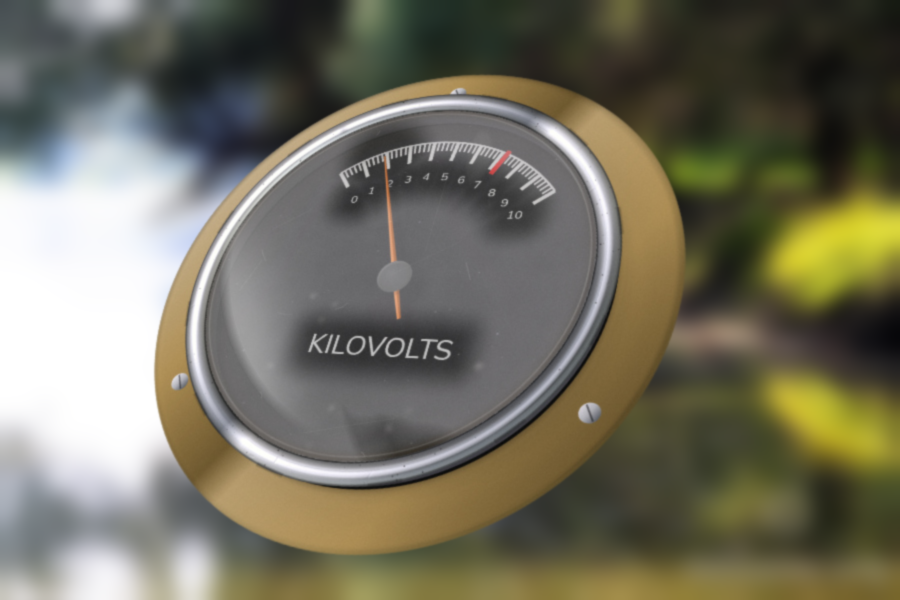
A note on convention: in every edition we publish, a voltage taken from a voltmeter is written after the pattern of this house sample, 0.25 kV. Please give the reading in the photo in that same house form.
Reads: 2 kV
